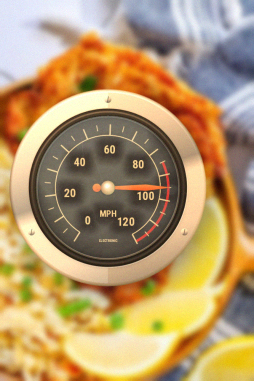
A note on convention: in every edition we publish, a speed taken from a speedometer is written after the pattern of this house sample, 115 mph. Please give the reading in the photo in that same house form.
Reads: 95 mph
